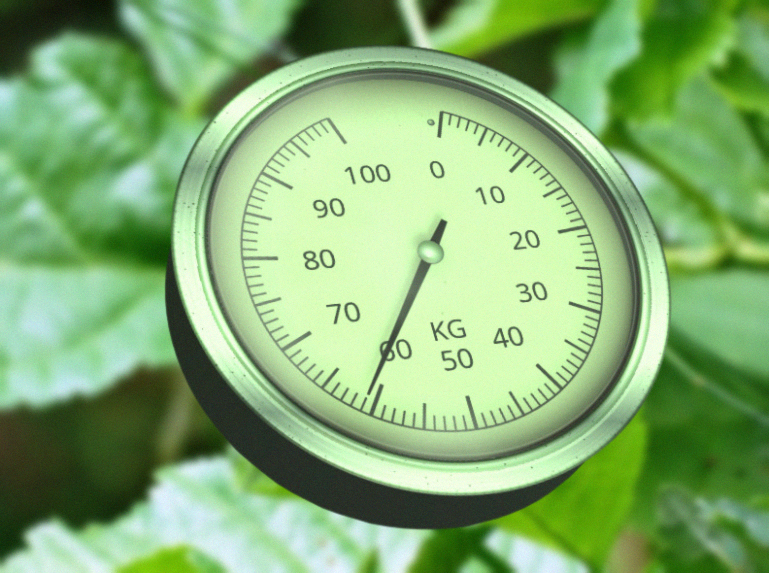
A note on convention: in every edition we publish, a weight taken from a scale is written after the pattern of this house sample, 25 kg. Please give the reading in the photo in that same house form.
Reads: 61 kg
